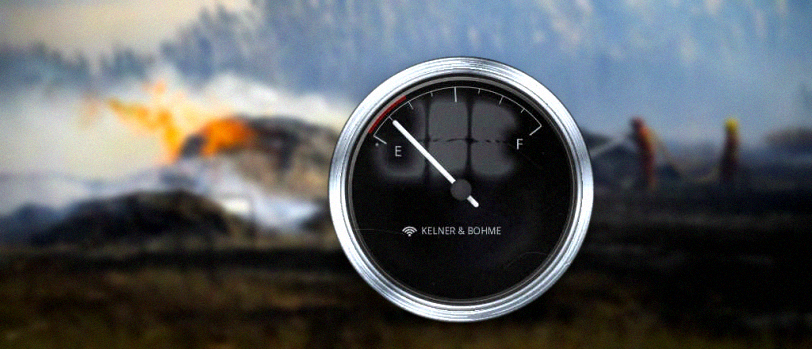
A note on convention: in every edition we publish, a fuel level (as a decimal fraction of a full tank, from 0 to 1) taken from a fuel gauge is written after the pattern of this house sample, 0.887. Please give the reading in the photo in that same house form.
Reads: 0.125
